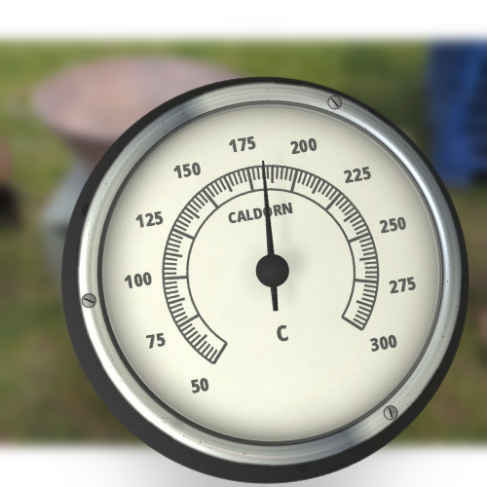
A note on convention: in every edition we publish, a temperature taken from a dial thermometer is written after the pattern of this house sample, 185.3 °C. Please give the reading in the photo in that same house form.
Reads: 182.5 °C
